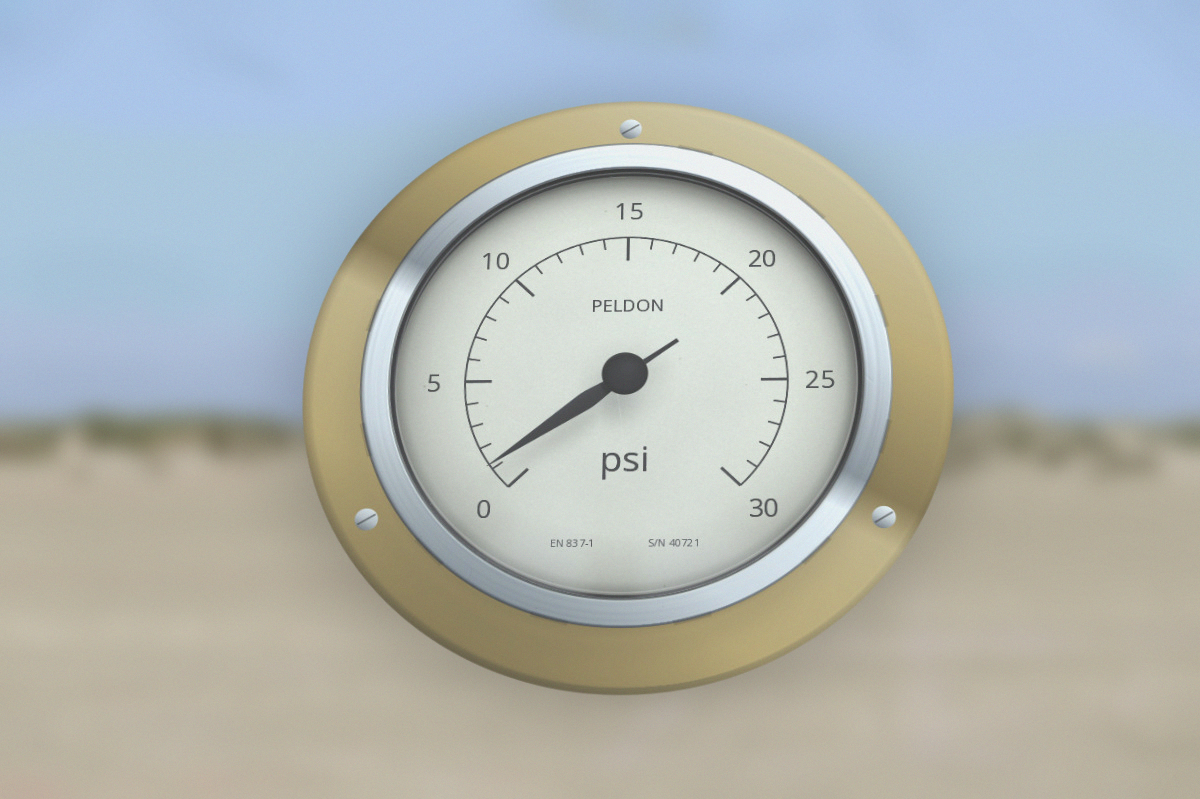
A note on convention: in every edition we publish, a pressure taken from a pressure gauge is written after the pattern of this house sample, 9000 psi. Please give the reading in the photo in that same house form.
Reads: 1 psi
